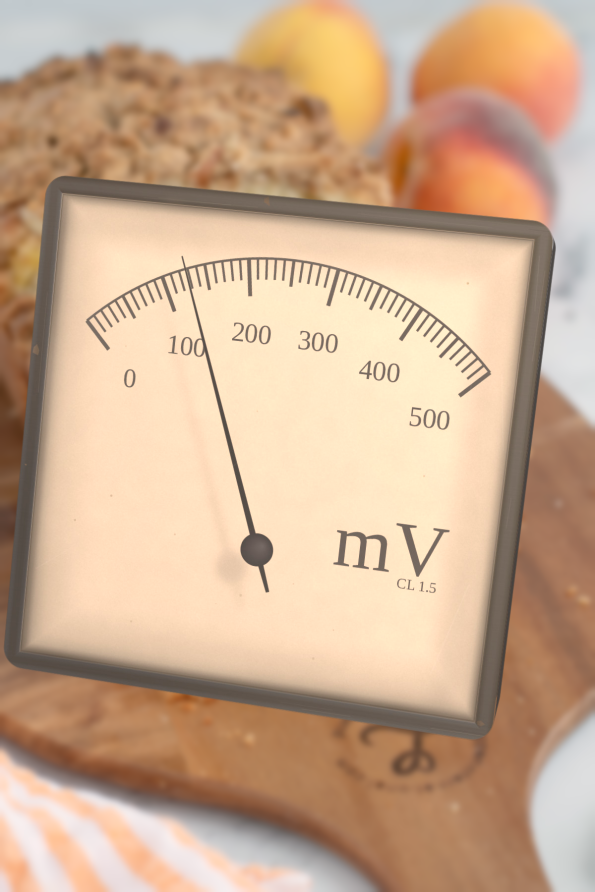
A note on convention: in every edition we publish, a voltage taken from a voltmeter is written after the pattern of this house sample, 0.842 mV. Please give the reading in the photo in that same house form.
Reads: 130 mV
